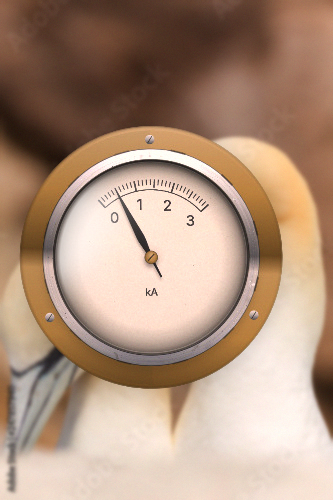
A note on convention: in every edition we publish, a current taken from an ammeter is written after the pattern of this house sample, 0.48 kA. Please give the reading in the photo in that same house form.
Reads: 0.5 kA
